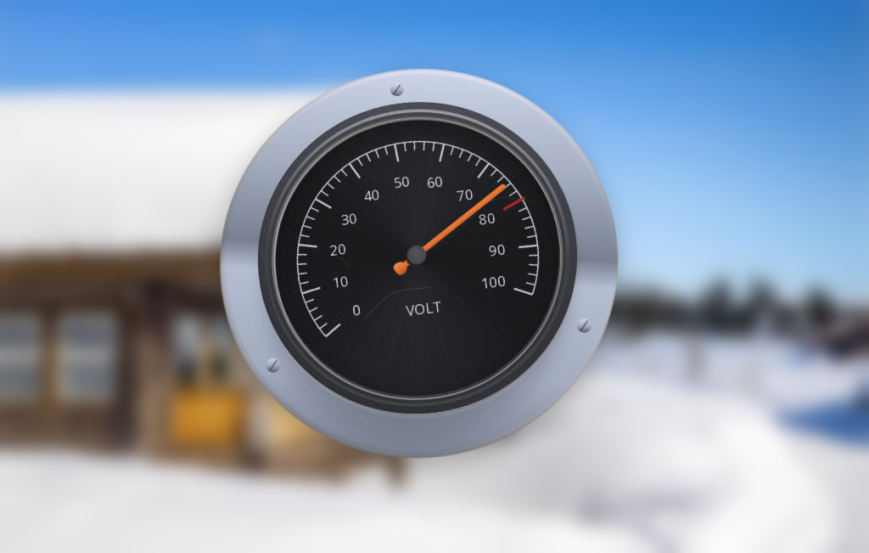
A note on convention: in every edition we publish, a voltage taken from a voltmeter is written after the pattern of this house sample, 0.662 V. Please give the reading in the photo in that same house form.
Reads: 76 V
